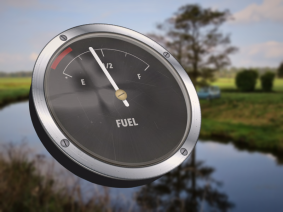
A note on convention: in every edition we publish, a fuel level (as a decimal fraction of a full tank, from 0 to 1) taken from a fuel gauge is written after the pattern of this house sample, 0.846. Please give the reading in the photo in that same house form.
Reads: 0.375
